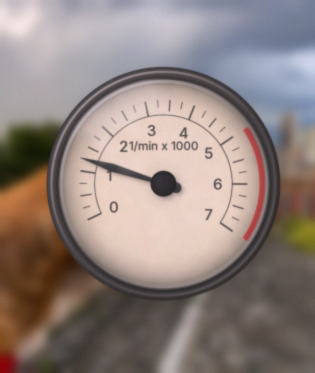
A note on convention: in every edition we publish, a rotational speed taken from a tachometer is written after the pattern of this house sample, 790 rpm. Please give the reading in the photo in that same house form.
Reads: 1250 rpm
